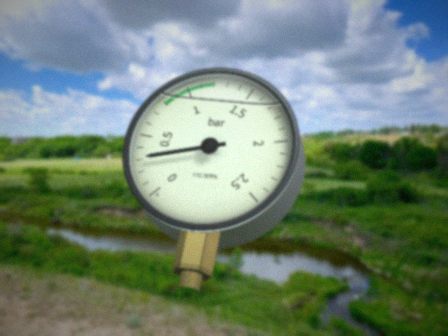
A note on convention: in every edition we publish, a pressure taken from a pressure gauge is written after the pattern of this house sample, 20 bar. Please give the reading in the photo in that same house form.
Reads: 0.3 bar
